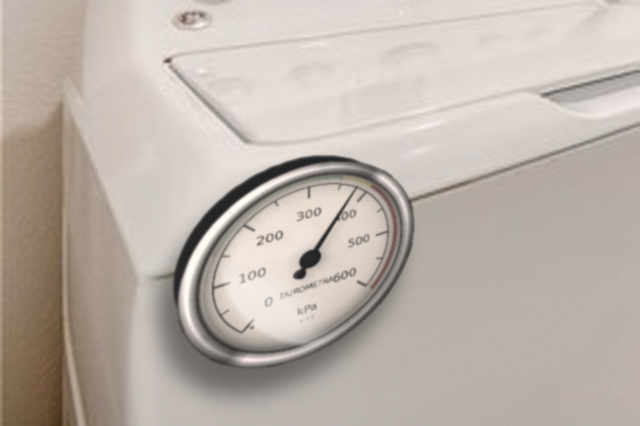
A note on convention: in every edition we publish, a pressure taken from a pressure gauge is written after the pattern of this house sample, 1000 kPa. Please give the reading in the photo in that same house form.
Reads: 375 kPa
